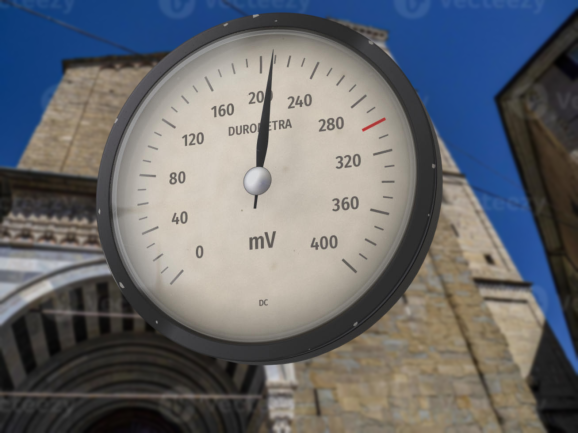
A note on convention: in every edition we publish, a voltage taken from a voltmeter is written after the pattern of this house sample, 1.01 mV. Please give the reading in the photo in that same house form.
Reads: 210 mV
